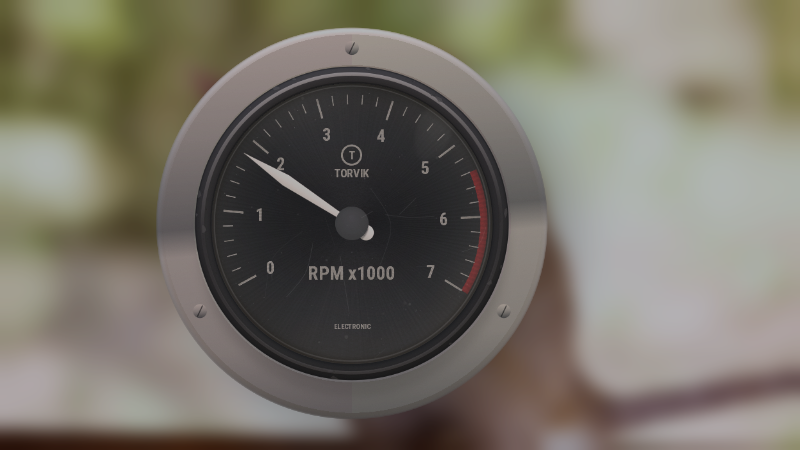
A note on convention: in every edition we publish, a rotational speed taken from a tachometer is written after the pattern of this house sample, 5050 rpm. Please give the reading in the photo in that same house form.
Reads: 1800 rpm
